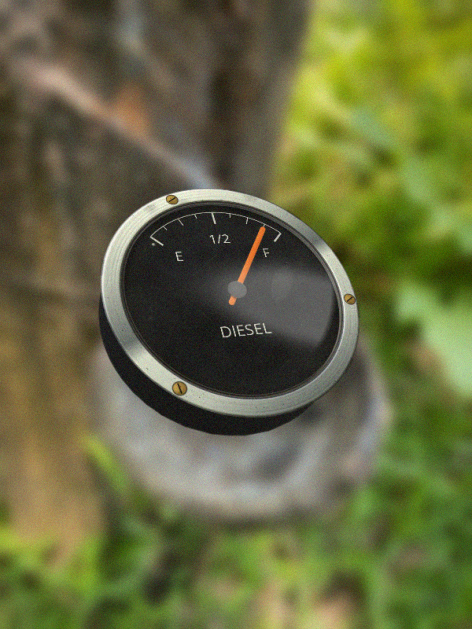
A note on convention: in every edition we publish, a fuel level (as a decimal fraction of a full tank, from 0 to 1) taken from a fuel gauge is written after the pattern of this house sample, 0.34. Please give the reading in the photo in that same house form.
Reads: 0.875
